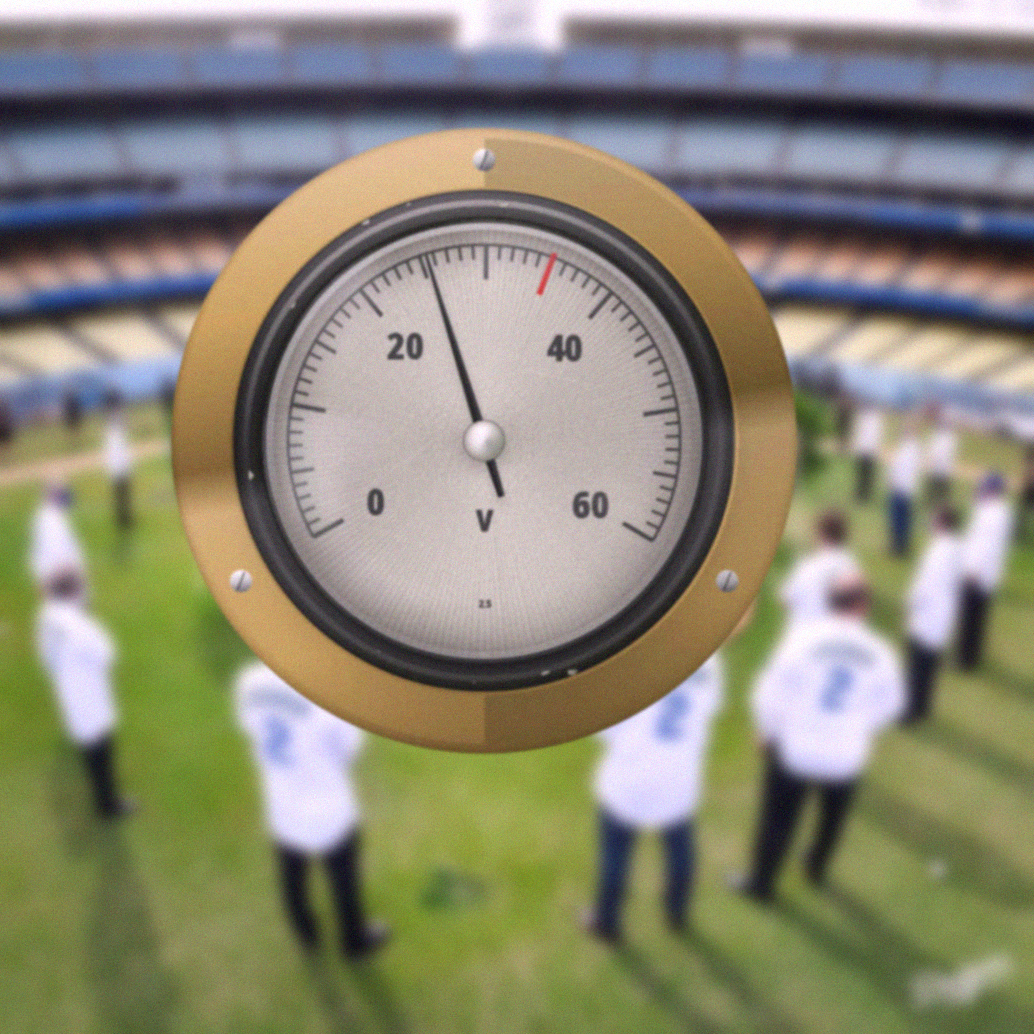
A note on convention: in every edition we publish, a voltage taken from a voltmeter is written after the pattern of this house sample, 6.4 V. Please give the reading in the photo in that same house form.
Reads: 25.5 V
